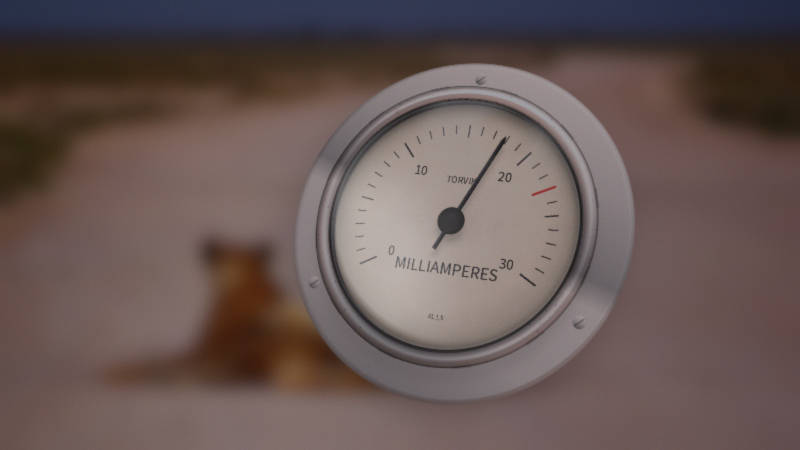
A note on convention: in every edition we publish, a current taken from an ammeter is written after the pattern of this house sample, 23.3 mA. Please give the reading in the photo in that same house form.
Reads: 18 mA
